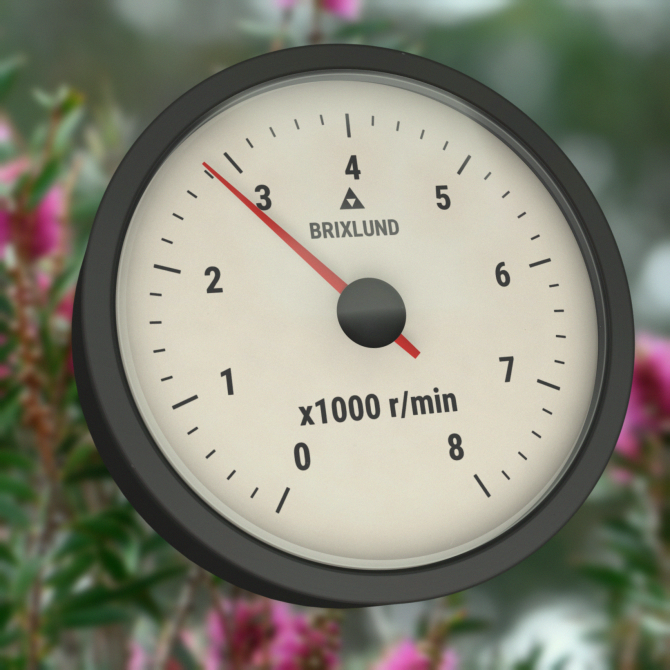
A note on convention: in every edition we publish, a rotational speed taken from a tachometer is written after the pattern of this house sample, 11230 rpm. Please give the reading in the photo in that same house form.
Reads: 2800 rpm
